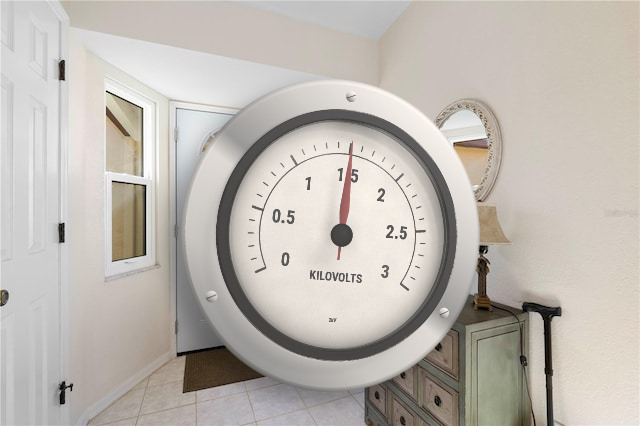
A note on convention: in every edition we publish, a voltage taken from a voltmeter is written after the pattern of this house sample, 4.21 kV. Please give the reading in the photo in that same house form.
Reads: 1.5 kV
